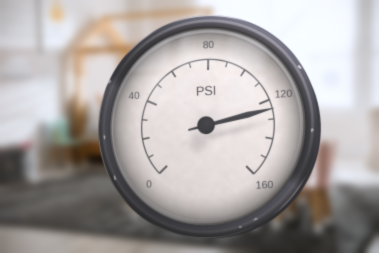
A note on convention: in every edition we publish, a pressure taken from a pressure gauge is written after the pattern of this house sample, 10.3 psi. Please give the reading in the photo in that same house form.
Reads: 125 psi
